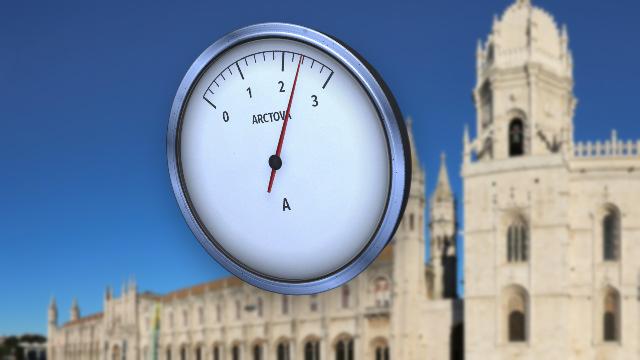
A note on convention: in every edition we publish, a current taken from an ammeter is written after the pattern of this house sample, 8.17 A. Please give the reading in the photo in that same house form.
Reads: 2.4 A
